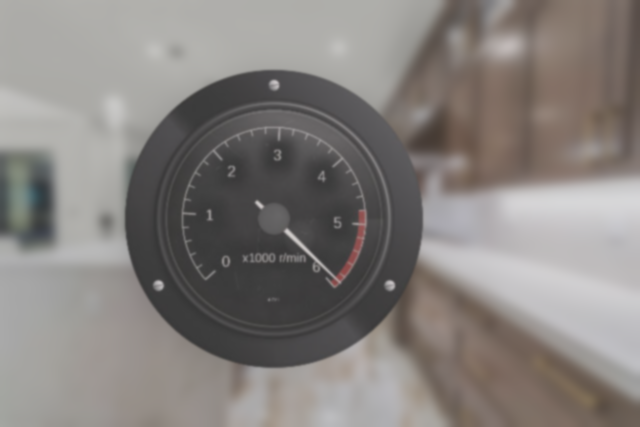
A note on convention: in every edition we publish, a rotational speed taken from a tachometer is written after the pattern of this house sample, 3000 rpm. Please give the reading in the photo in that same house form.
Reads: 5900 rpm
